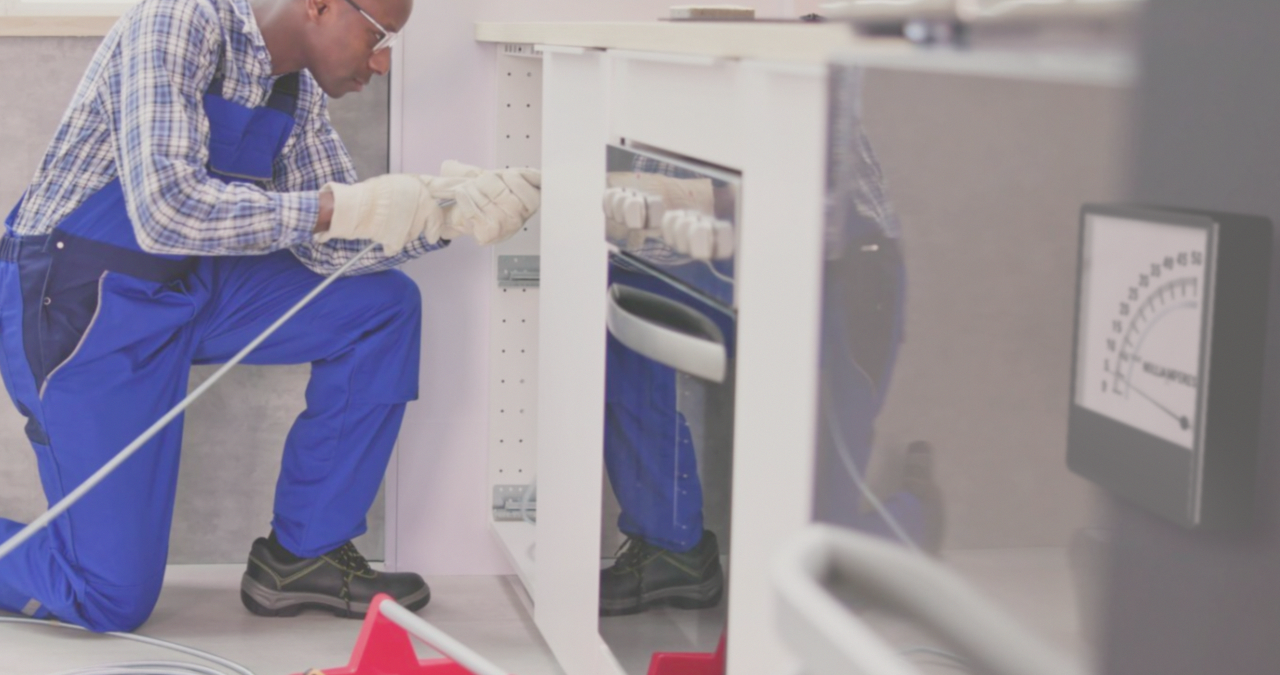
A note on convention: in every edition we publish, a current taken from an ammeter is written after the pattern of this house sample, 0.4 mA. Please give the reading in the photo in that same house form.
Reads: 5 mA
